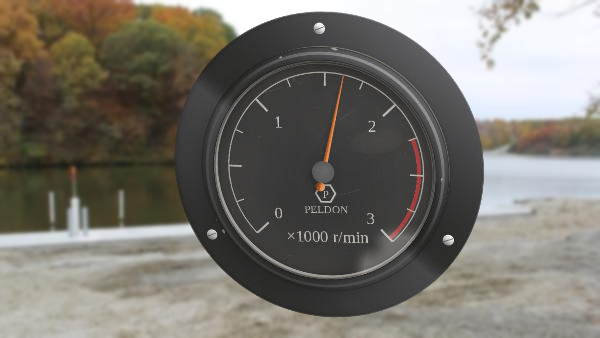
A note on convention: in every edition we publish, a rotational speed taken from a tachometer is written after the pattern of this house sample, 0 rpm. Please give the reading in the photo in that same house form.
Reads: 1625 rpm
